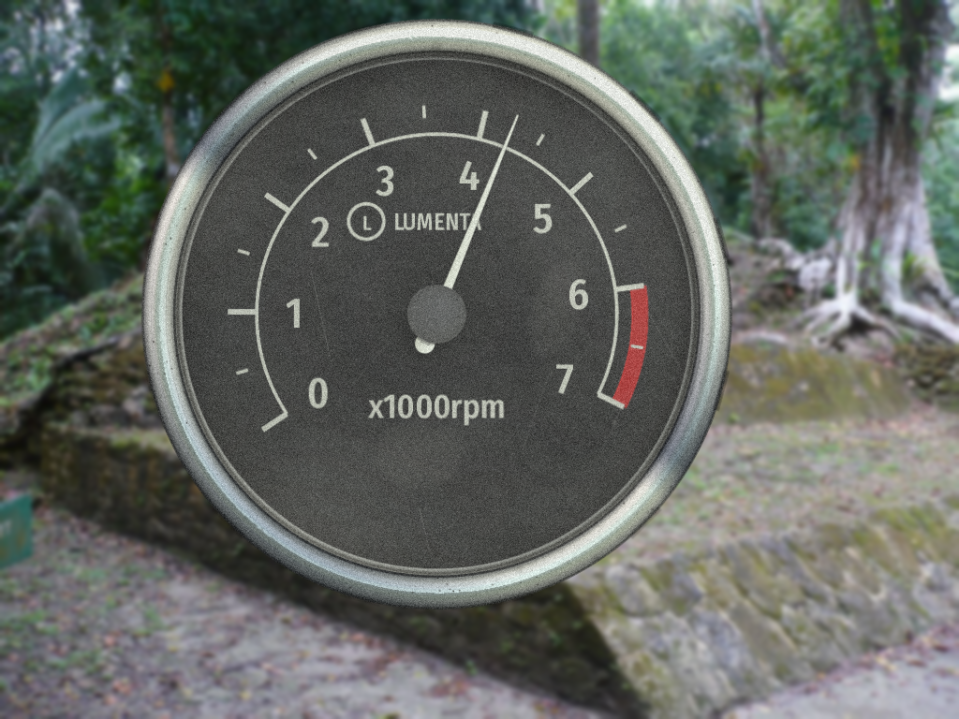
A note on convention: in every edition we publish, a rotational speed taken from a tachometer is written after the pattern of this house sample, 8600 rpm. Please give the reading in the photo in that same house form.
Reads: 4250 rpm
